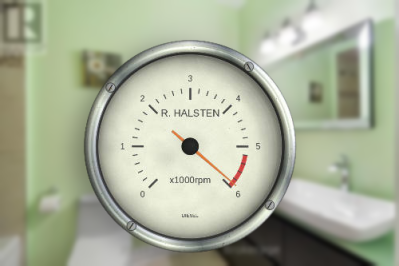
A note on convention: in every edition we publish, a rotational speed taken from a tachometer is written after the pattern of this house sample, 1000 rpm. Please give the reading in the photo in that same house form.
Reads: 5900 rpm
